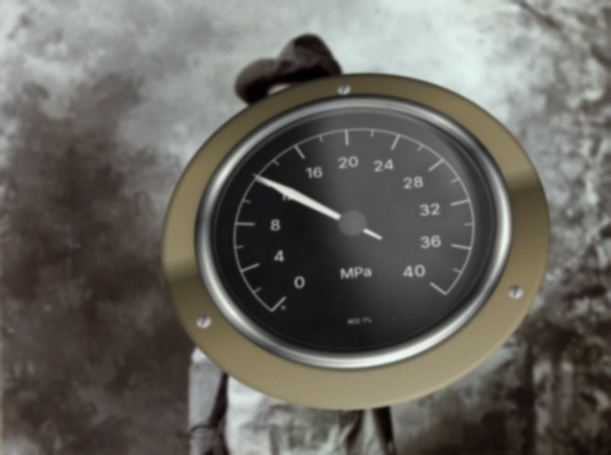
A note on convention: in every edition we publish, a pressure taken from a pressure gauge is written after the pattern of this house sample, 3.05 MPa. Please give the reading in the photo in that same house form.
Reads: 12 MPa
